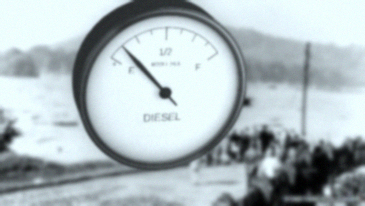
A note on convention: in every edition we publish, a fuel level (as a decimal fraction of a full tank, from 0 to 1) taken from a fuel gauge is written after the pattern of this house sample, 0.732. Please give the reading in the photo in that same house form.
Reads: 0.125
